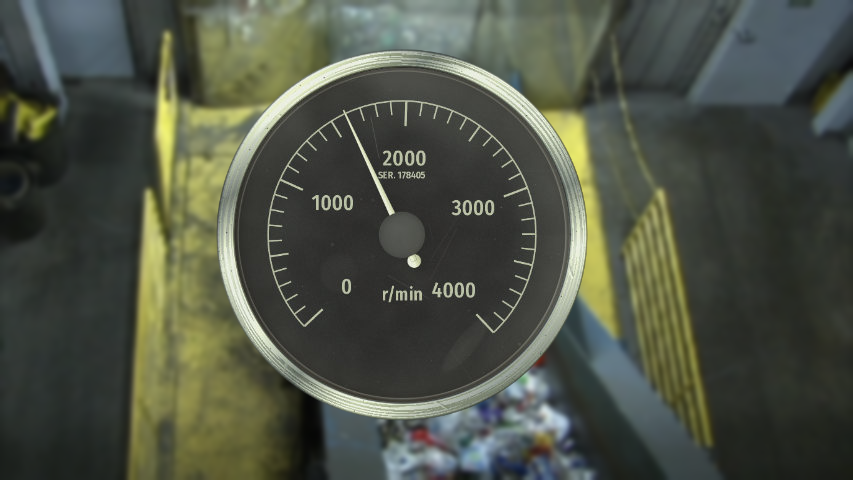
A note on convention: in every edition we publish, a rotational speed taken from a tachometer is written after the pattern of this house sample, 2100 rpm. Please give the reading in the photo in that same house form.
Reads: 1600 rpm
